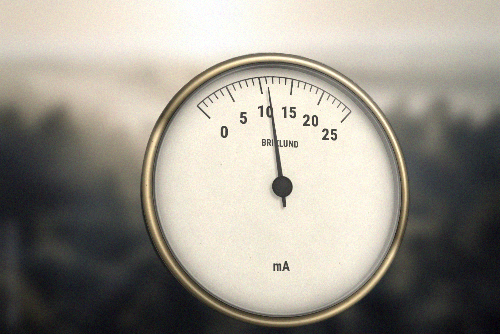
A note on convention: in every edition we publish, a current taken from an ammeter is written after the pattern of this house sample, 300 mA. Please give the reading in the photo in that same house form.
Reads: 11 mA
